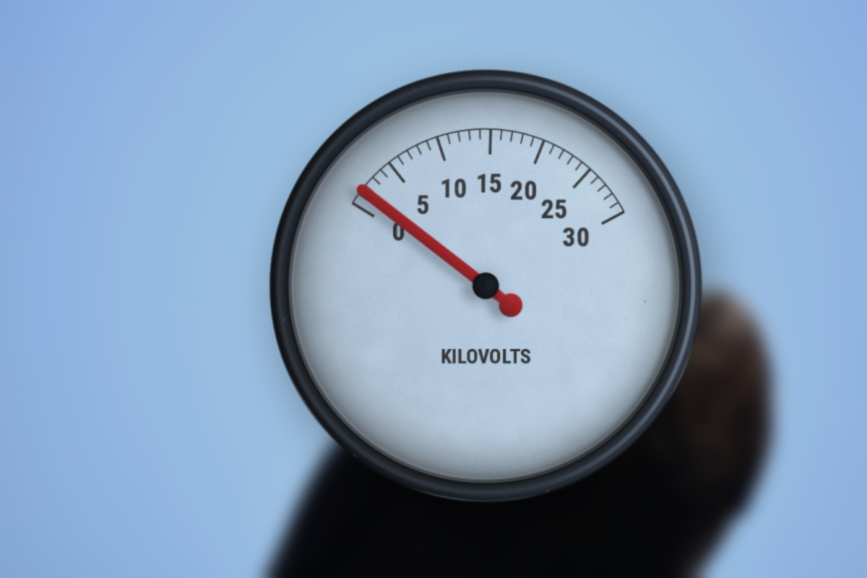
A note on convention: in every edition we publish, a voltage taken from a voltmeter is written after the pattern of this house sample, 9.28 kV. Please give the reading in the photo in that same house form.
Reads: 1.5 kV
